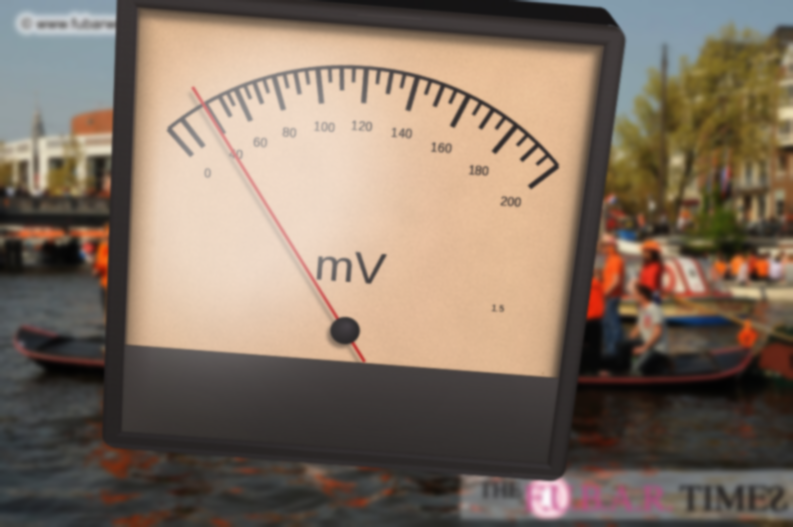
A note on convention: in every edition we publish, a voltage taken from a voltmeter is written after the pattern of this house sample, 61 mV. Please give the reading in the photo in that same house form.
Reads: 40 mV
